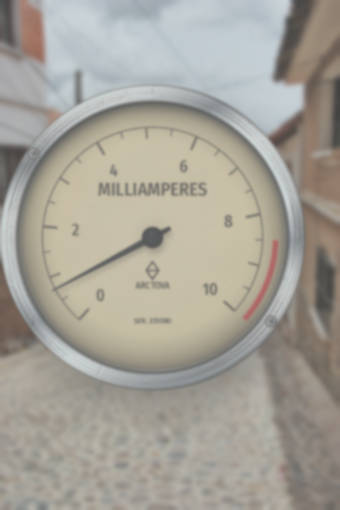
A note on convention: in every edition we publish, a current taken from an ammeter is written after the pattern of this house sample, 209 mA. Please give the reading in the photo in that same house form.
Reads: 0.75 mA
